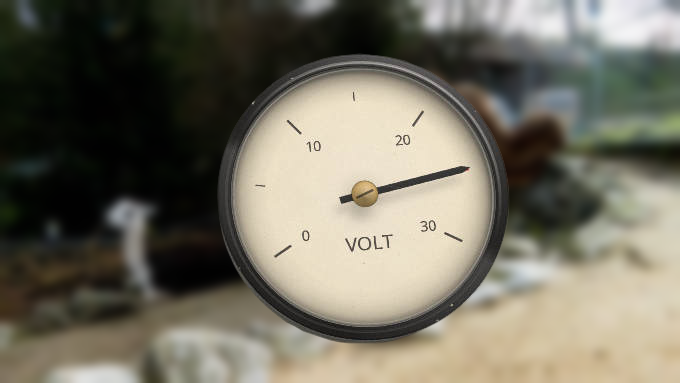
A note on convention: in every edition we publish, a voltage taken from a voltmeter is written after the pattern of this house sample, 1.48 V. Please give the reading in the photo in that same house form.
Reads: 25 V
